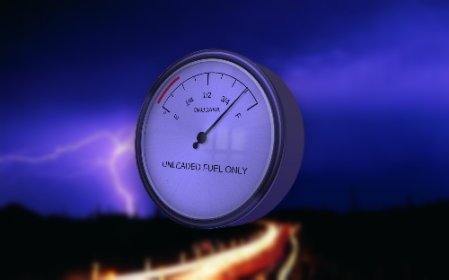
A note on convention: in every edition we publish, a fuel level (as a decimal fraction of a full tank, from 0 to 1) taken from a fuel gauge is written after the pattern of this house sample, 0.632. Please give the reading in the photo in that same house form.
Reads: 0.875
